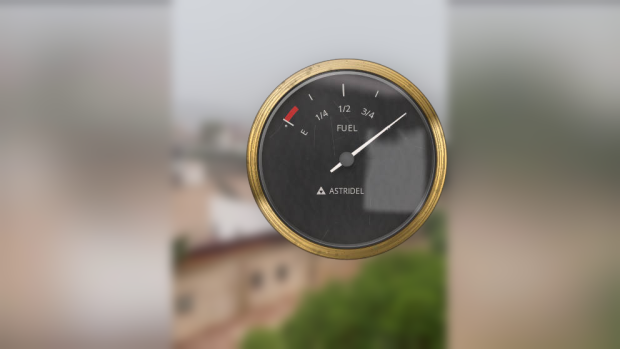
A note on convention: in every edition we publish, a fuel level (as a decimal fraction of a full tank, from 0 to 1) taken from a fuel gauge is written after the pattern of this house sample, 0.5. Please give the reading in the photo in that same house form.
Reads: 1
